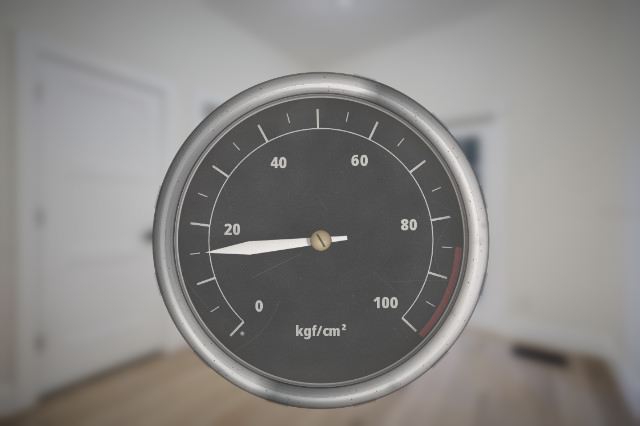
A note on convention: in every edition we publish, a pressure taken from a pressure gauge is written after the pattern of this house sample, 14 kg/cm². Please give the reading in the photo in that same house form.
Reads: 15 kg/cm²
